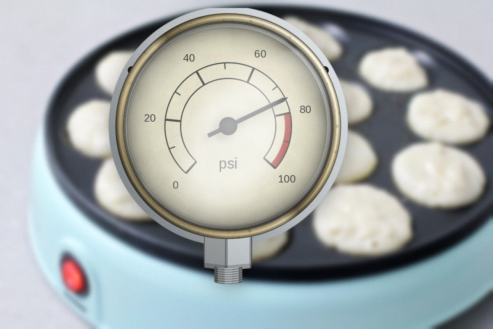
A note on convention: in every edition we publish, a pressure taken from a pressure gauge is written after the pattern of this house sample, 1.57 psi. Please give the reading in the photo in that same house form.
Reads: 75 psi
